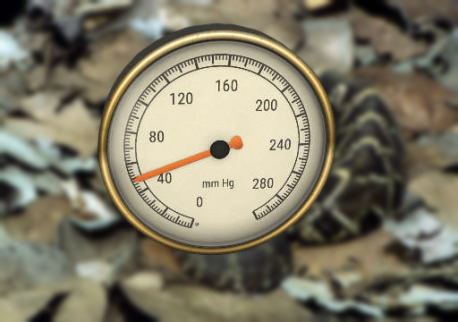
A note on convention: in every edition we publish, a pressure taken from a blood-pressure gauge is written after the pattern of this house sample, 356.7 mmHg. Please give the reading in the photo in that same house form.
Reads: 50 mmHg
